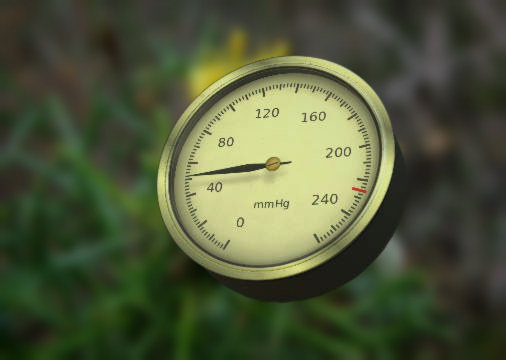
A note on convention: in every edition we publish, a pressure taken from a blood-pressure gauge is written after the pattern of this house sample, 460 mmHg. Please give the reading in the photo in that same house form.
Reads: 50 mmHg
